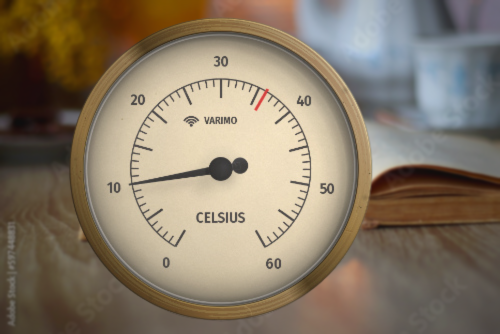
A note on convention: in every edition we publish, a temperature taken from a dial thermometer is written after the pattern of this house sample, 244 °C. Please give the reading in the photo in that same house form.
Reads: 10 °C
